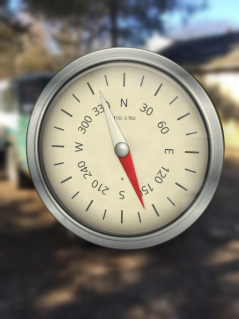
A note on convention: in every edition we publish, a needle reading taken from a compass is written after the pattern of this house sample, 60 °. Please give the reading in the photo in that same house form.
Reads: 157.5 °
